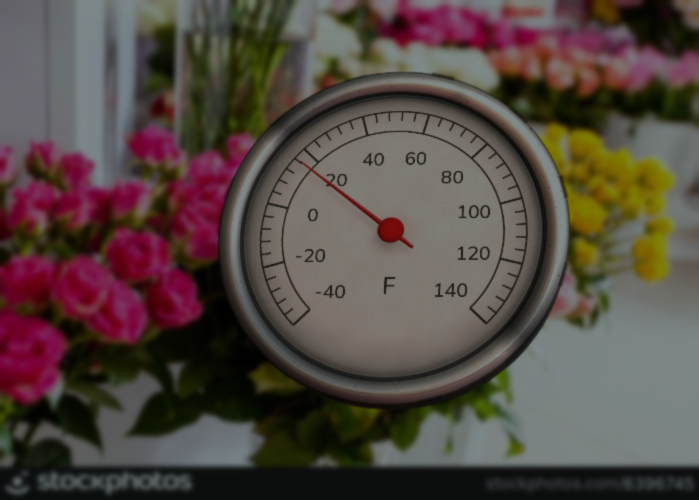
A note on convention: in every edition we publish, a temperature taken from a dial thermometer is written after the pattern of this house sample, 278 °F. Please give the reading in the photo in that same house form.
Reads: 16 °F
